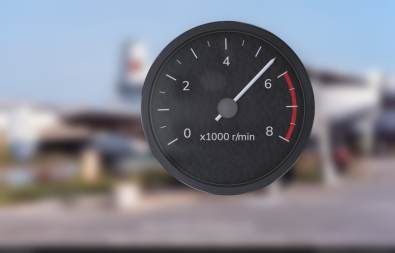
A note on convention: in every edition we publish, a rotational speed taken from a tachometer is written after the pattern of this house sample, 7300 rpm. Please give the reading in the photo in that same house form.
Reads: 5500 rpm
